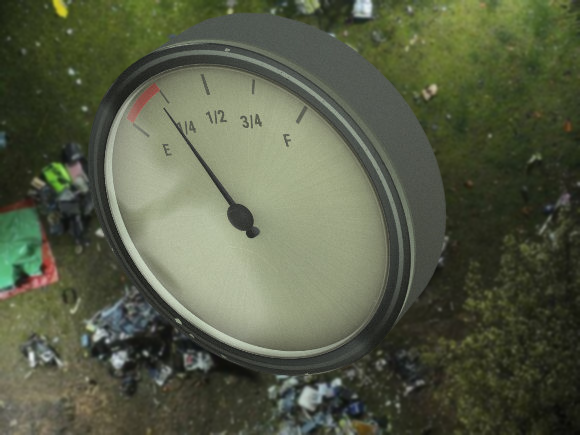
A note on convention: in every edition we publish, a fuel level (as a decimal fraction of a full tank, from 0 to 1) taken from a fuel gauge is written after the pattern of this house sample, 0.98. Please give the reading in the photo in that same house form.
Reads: 0.25
